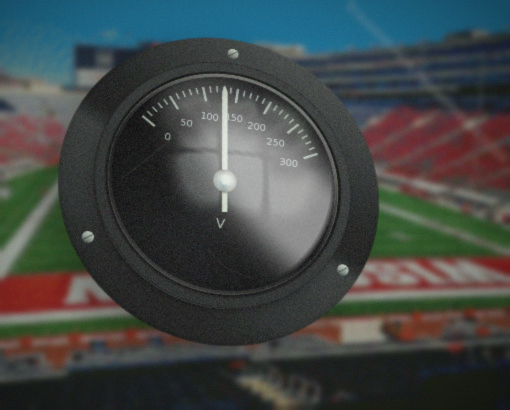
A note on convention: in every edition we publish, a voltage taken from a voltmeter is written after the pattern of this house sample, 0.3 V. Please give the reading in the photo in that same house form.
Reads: 130 V
